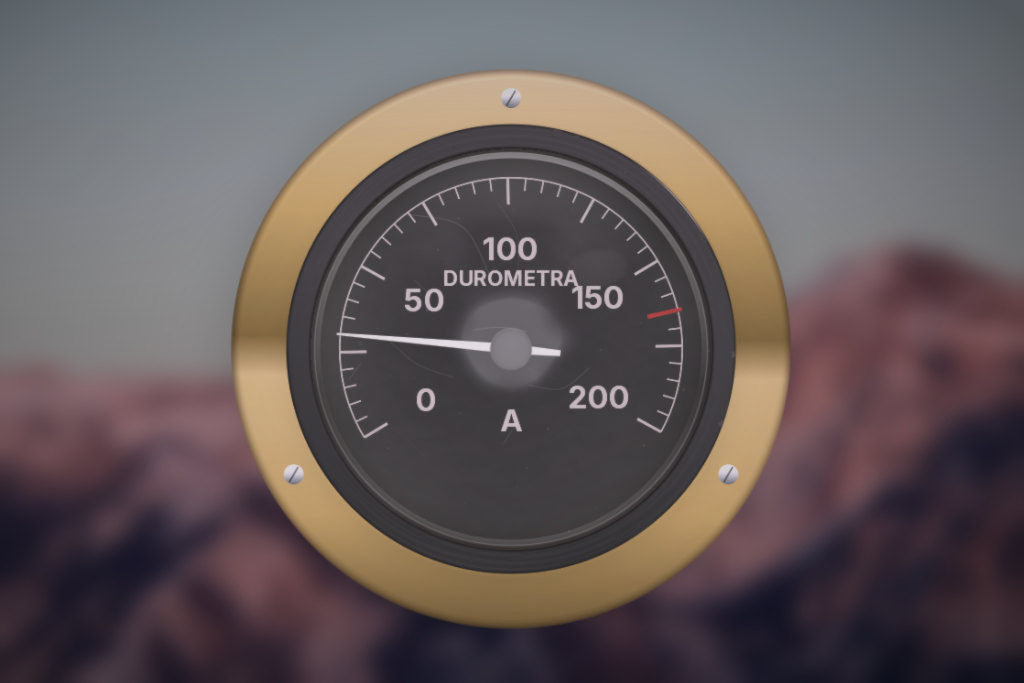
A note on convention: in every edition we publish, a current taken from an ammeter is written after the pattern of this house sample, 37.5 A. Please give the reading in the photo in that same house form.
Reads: 30 A
